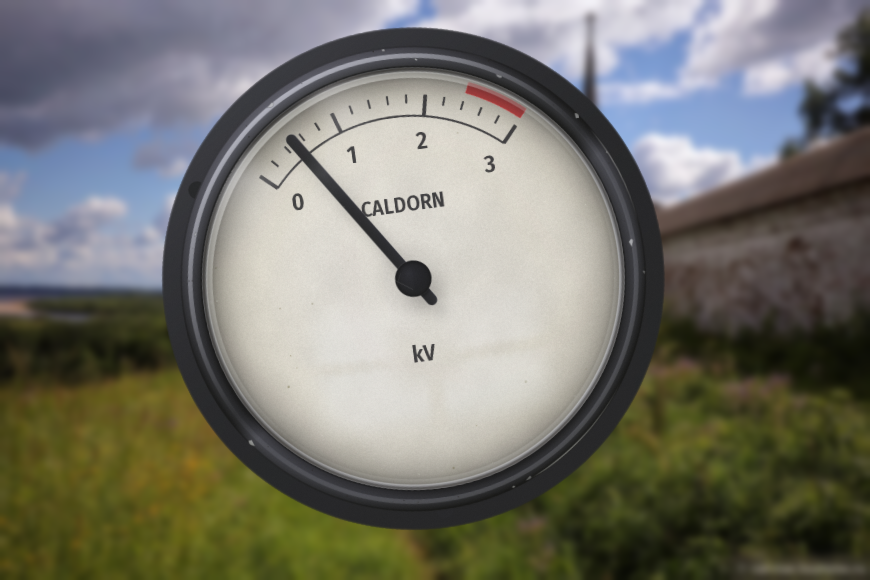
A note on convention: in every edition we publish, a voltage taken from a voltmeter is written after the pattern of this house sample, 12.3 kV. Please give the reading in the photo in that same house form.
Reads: 0.5 kV
